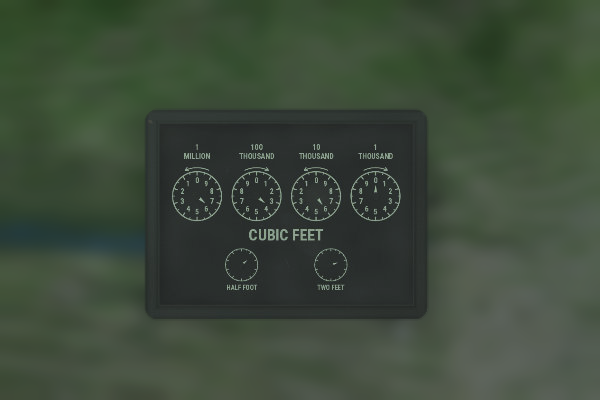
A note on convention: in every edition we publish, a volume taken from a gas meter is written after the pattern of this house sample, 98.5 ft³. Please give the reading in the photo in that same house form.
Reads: 636000 ft³
